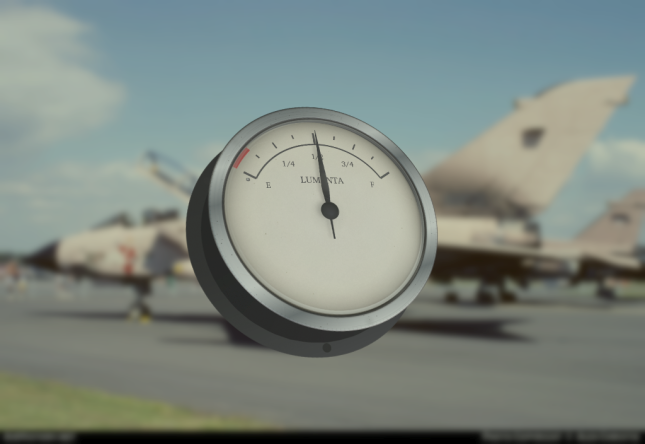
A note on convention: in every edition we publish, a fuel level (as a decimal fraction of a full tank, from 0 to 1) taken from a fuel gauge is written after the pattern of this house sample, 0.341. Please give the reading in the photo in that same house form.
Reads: 0.5
